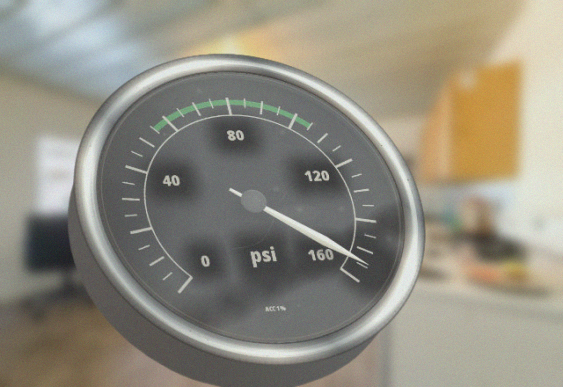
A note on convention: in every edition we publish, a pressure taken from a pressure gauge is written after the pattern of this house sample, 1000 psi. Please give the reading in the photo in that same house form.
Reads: 155 psi
